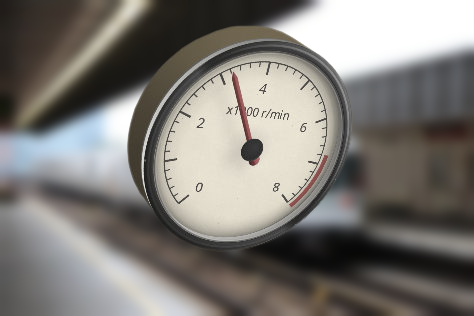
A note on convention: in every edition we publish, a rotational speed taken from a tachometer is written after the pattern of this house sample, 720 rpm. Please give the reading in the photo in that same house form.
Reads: 3200 rpm
